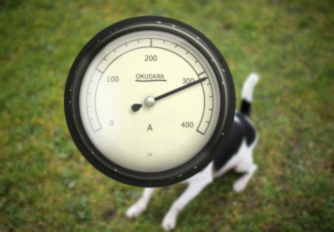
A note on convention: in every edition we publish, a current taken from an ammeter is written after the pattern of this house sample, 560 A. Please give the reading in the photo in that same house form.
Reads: 310 A
